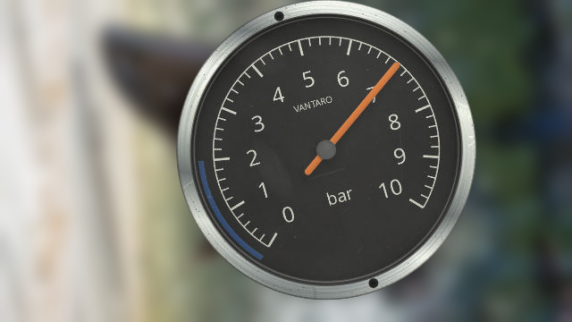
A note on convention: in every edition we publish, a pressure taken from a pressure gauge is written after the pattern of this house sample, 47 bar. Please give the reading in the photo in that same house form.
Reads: 7 bar
